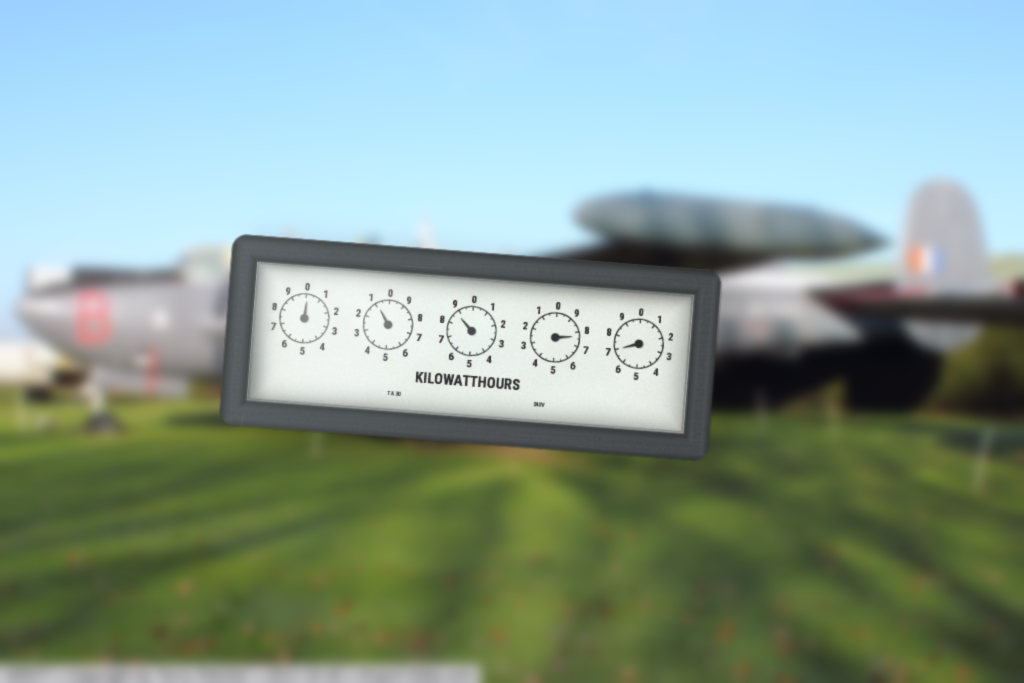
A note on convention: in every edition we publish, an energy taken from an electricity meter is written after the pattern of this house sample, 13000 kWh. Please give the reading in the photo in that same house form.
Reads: 877 kWh
